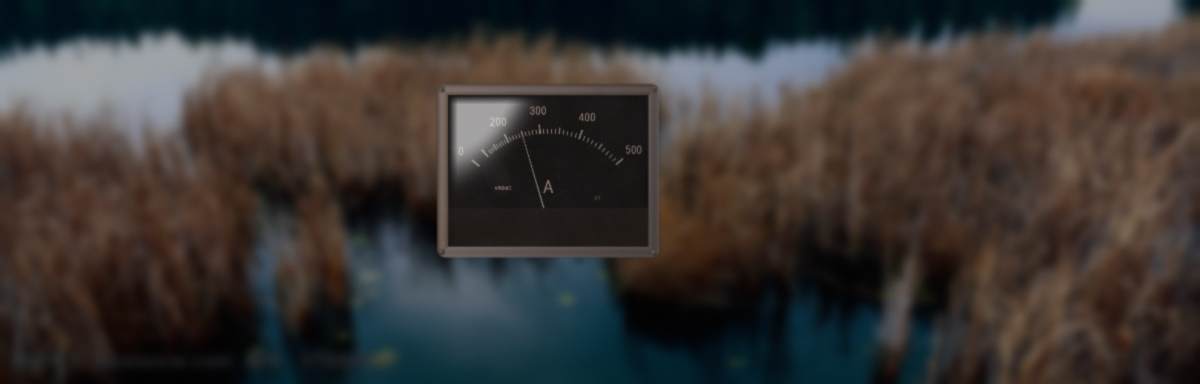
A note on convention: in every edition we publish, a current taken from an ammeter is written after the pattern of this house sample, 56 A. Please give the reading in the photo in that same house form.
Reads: 250 A
